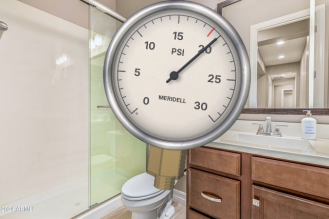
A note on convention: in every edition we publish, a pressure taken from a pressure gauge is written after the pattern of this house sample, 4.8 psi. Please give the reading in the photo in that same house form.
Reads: 20 psi
